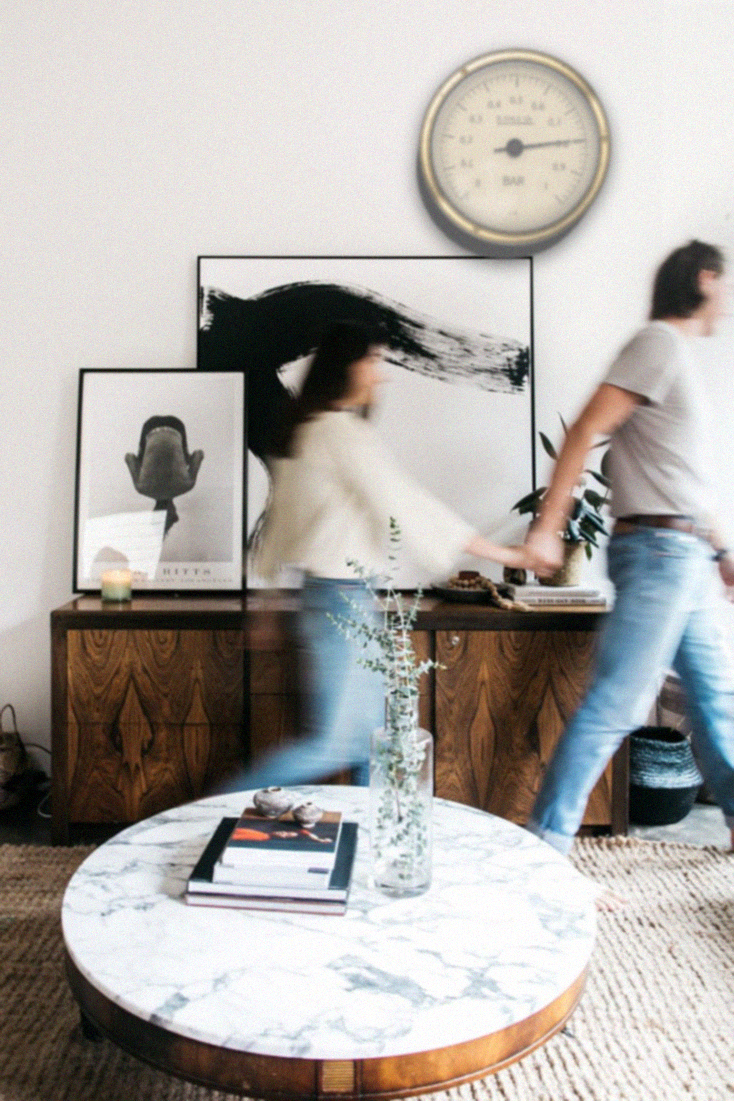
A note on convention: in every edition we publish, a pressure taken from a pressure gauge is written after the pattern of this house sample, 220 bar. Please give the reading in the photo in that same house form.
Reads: 0.8 bar
